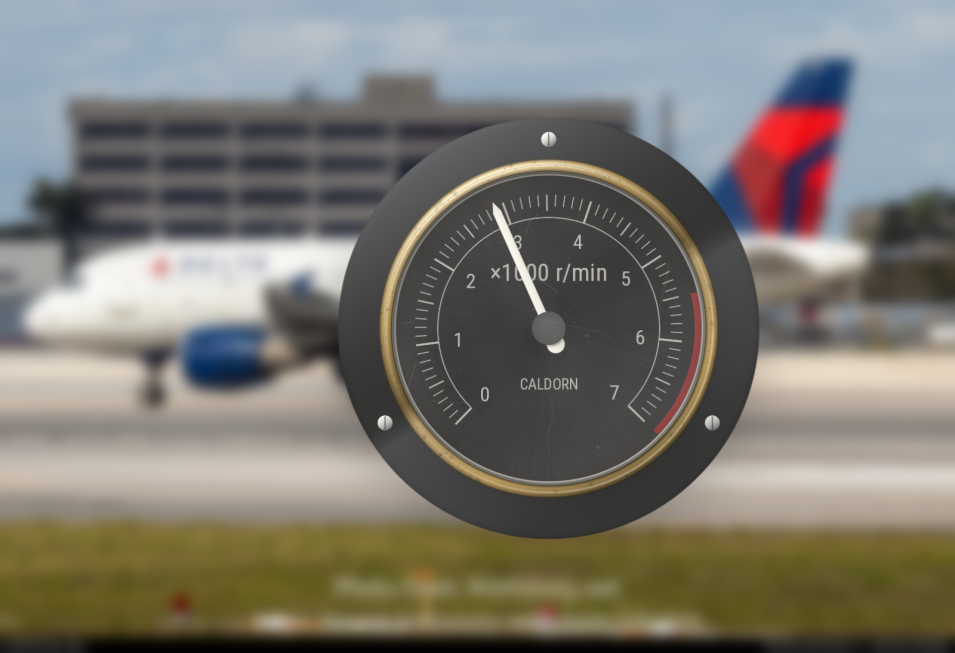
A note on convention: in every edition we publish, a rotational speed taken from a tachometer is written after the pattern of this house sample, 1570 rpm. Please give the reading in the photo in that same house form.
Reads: 2900 rpm
